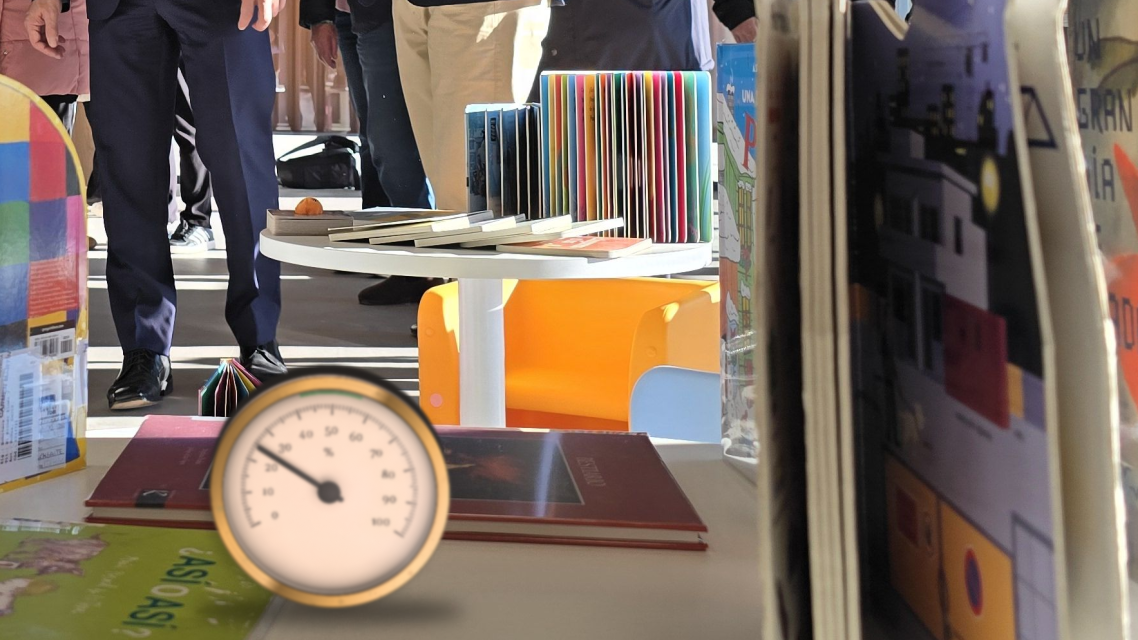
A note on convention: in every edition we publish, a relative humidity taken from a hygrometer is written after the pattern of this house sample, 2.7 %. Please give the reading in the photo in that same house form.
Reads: 25 %
